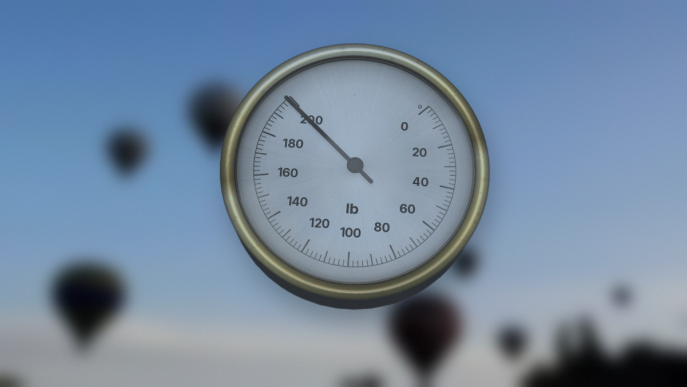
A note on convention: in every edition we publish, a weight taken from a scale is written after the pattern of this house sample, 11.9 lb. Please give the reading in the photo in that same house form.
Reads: 198 lb
